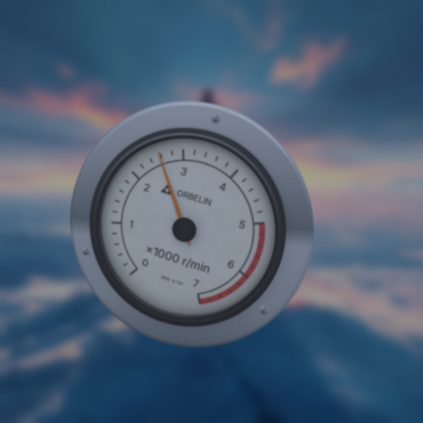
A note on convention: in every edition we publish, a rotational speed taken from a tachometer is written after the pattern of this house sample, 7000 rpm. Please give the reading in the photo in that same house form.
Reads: 2600 rpm
